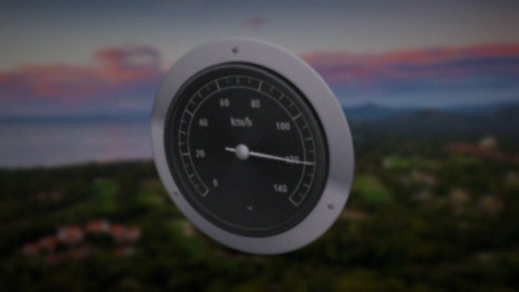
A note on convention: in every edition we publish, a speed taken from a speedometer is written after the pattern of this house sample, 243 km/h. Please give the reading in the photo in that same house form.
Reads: 120 km/h
